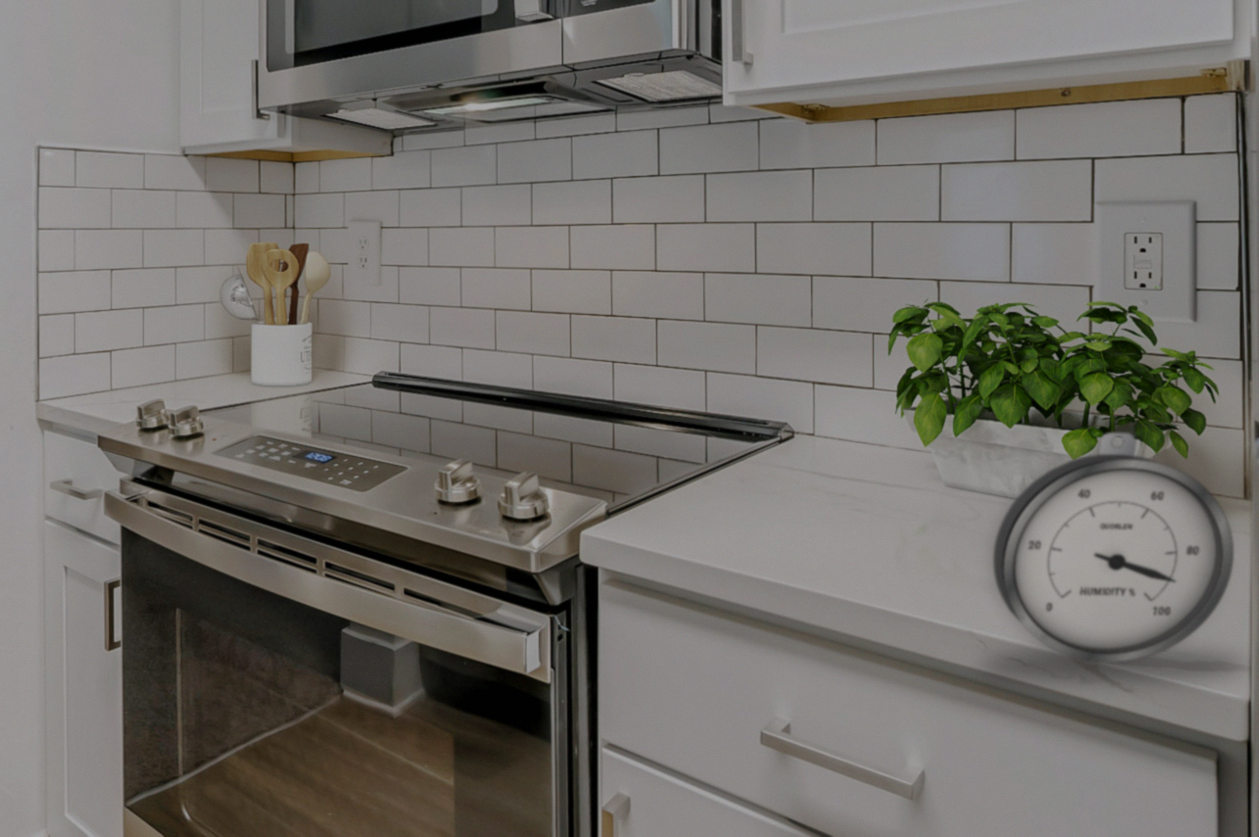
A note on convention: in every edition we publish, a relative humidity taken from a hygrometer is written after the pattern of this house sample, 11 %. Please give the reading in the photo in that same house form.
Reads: 90 %
